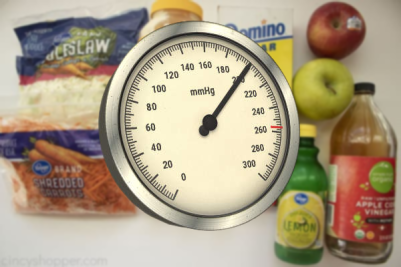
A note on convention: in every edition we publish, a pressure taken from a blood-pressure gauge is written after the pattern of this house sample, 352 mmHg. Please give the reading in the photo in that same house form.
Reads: 200 mmHg
